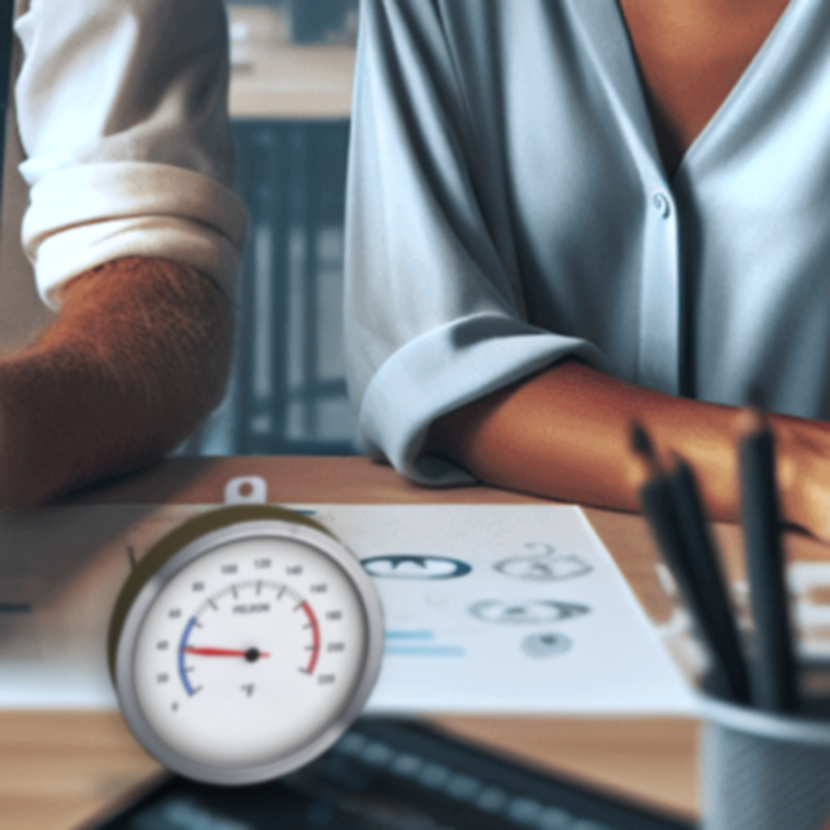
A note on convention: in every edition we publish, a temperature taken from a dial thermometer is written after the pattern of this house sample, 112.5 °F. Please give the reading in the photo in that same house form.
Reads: 40 °F
